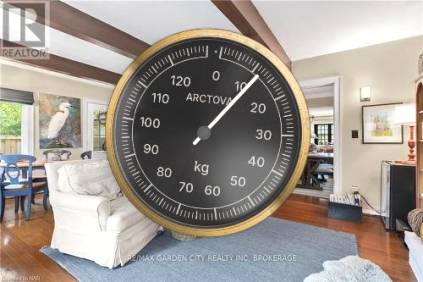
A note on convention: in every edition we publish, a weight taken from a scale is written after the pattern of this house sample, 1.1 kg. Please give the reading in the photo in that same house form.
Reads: 12 kg
